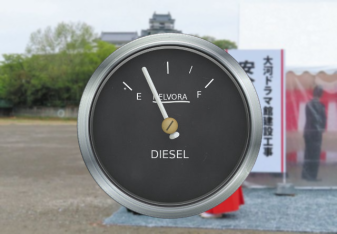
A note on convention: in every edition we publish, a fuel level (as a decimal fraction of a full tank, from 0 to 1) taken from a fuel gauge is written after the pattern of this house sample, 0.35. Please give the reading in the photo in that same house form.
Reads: 0.25
